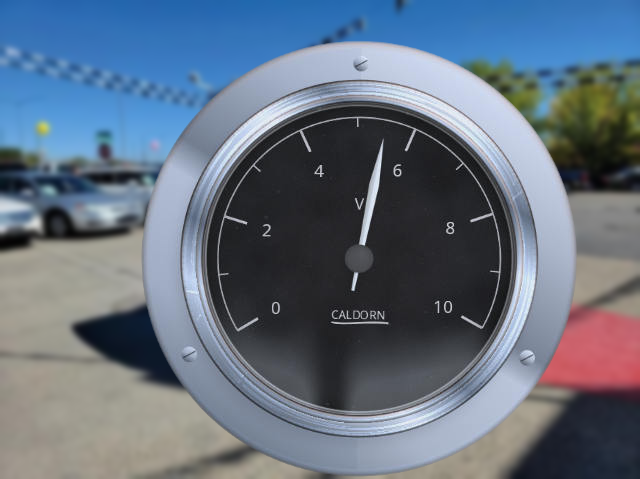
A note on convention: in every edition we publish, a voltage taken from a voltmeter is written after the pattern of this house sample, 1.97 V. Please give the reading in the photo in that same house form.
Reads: 5.5 V
